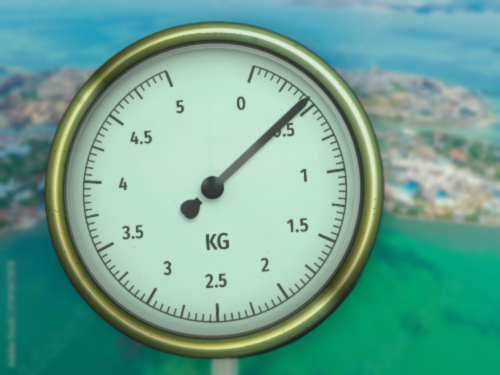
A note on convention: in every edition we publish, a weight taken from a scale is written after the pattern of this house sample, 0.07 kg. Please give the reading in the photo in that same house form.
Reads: 0.45 kg
